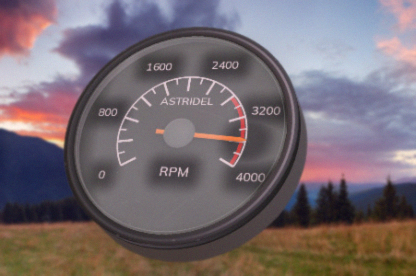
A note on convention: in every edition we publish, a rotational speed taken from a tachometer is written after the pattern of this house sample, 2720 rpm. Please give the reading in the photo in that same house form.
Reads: 3600 rpm
